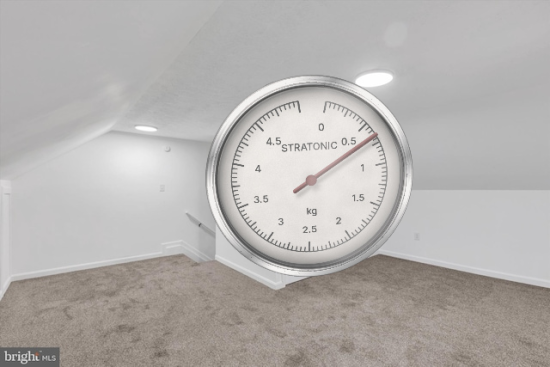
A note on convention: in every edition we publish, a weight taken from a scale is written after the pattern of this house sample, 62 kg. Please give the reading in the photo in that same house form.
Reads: 0.65 kg
